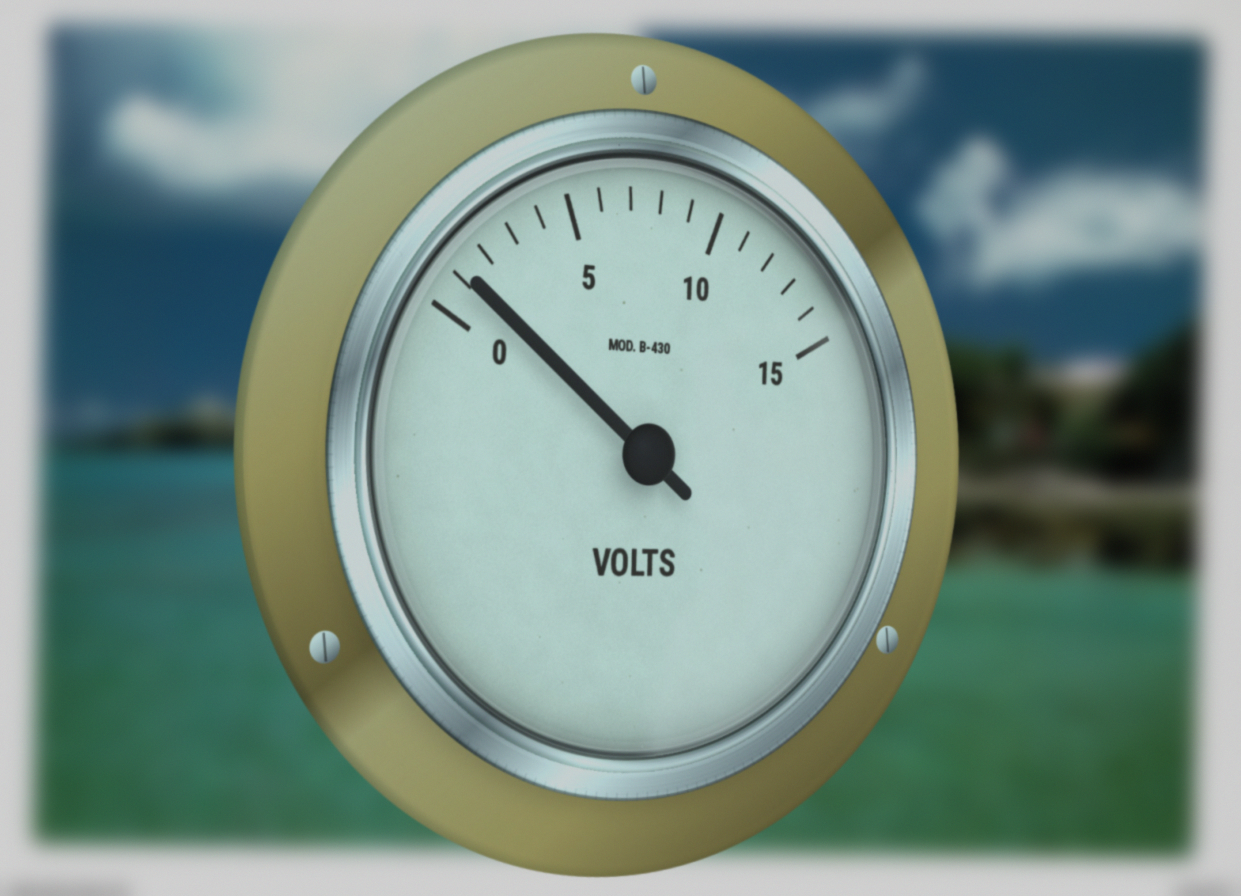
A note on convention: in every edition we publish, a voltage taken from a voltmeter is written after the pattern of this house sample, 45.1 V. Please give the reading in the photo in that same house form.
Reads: 1 V
